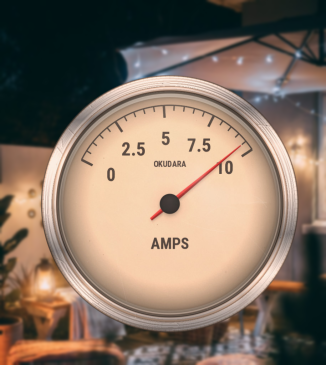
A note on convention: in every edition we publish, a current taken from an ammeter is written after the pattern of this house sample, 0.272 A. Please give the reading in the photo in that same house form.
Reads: 9.5 A
